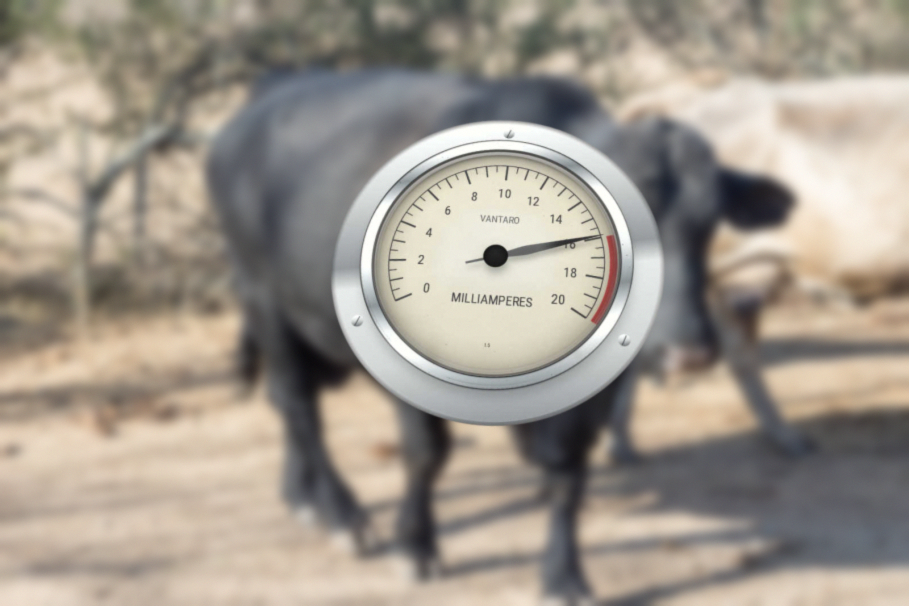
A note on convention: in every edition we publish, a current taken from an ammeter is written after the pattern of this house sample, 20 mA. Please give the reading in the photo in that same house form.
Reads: 16 mA
